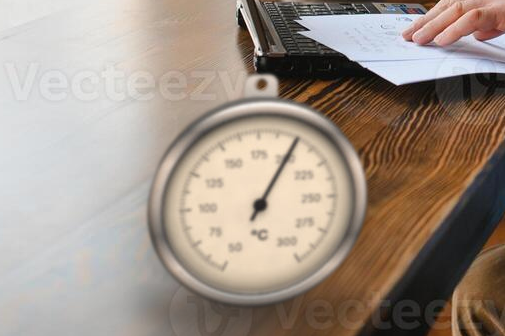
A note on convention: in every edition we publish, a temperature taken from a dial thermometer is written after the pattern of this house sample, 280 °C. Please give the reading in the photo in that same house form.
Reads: 200 °C
